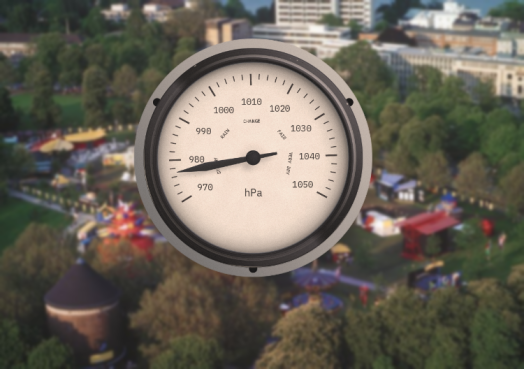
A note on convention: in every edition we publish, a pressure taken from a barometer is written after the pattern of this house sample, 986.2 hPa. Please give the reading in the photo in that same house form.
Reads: 977 hPa
